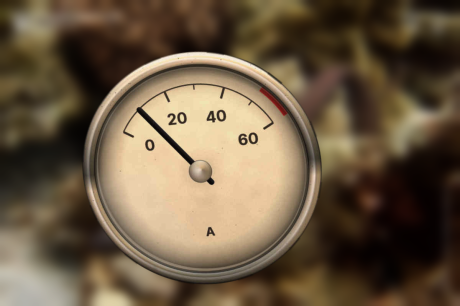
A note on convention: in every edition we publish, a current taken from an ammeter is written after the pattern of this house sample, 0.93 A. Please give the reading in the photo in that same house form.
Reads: 10 A
